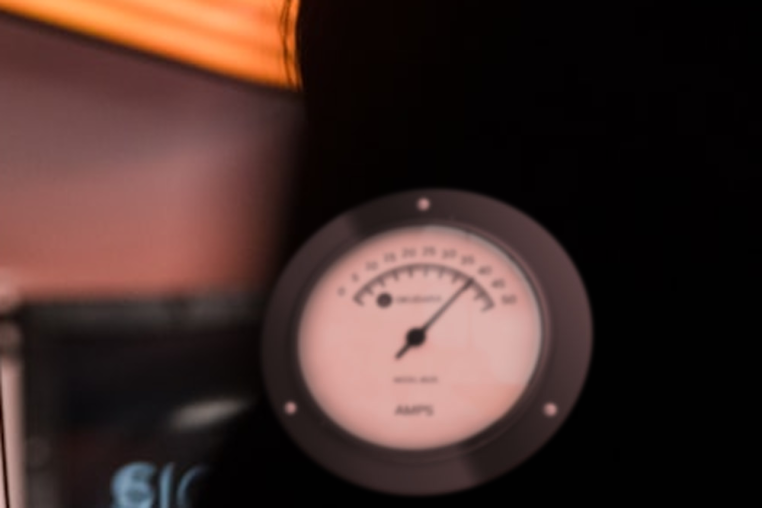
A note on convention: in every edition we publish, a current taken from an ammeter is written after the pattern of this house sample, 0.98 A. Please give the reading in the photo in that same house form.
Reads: 40 A
